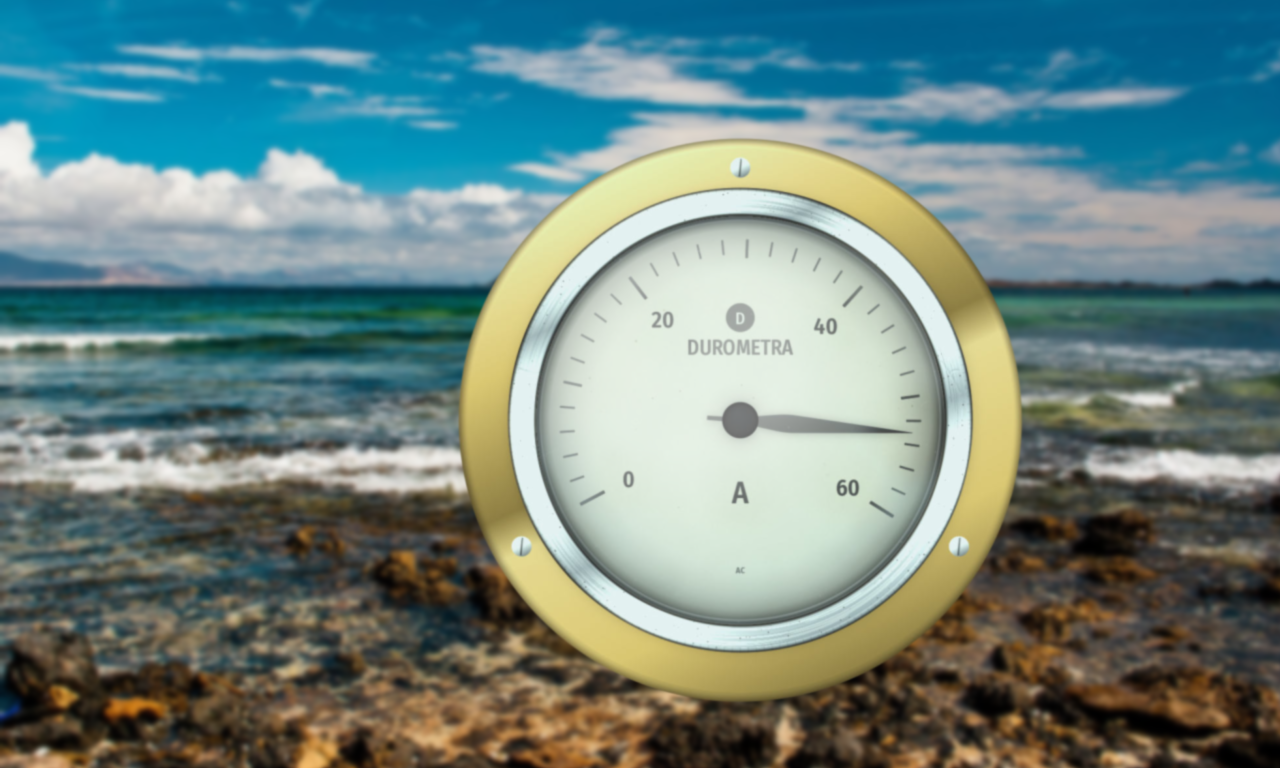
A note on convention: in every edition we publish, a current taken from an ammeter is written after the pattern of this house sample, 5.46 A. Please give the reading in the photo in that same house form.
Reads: 53 A
